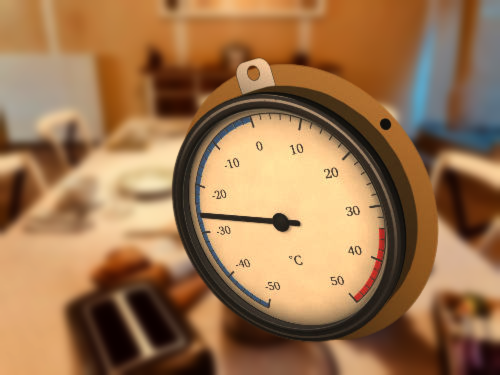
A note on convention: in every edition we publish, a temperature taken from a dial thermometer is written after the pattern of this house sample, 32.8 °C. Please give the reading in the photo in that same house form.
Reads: -26 °C
